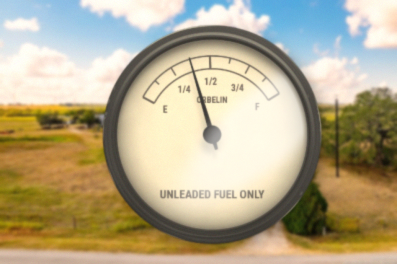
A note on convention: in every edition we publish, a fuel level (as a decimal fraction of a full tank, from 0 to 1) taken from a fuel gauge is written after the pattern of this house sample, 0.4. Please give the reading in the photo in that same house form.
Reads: 0.375
